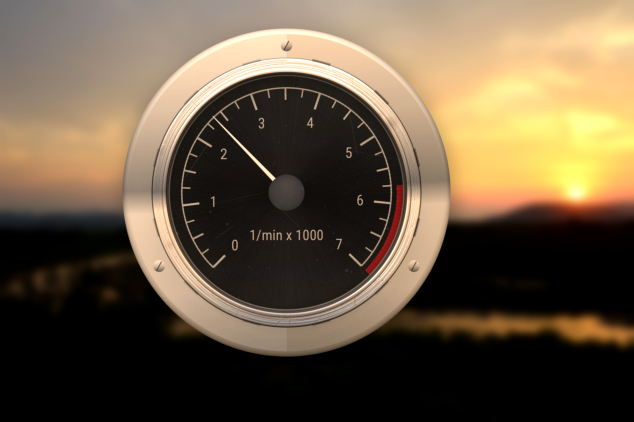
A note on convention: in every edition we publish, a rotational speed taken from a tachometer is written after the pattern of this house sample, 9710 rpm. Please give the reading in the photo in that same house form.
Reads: 2375 rpm
